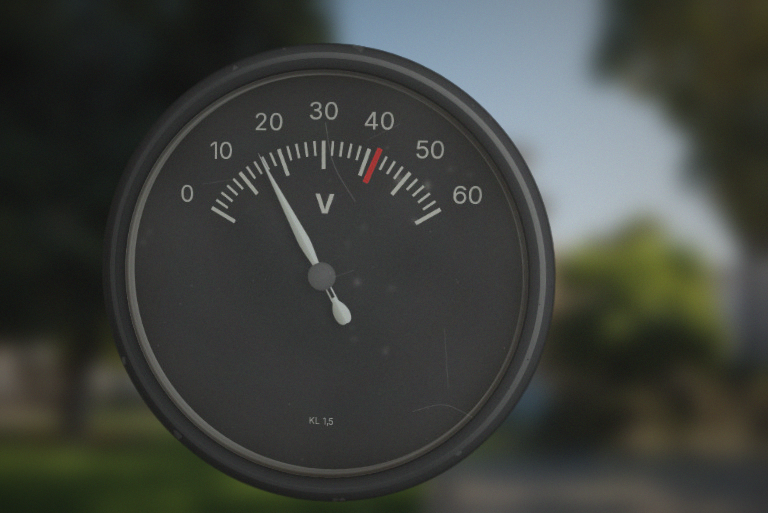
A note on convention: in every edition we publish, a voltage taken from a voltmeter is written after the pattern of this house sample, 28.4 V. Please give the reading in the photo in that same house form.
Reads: 16 V
